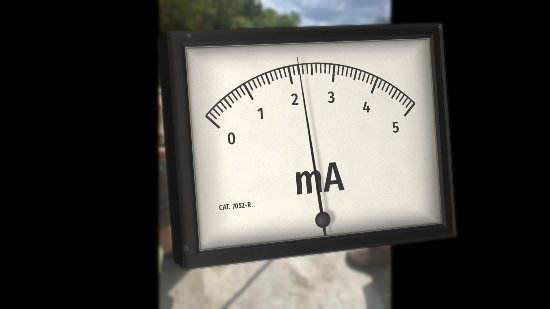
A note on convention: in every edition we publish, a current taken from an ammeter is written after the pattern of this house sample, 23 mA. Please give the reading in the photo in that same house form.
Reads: 2.2 mA
